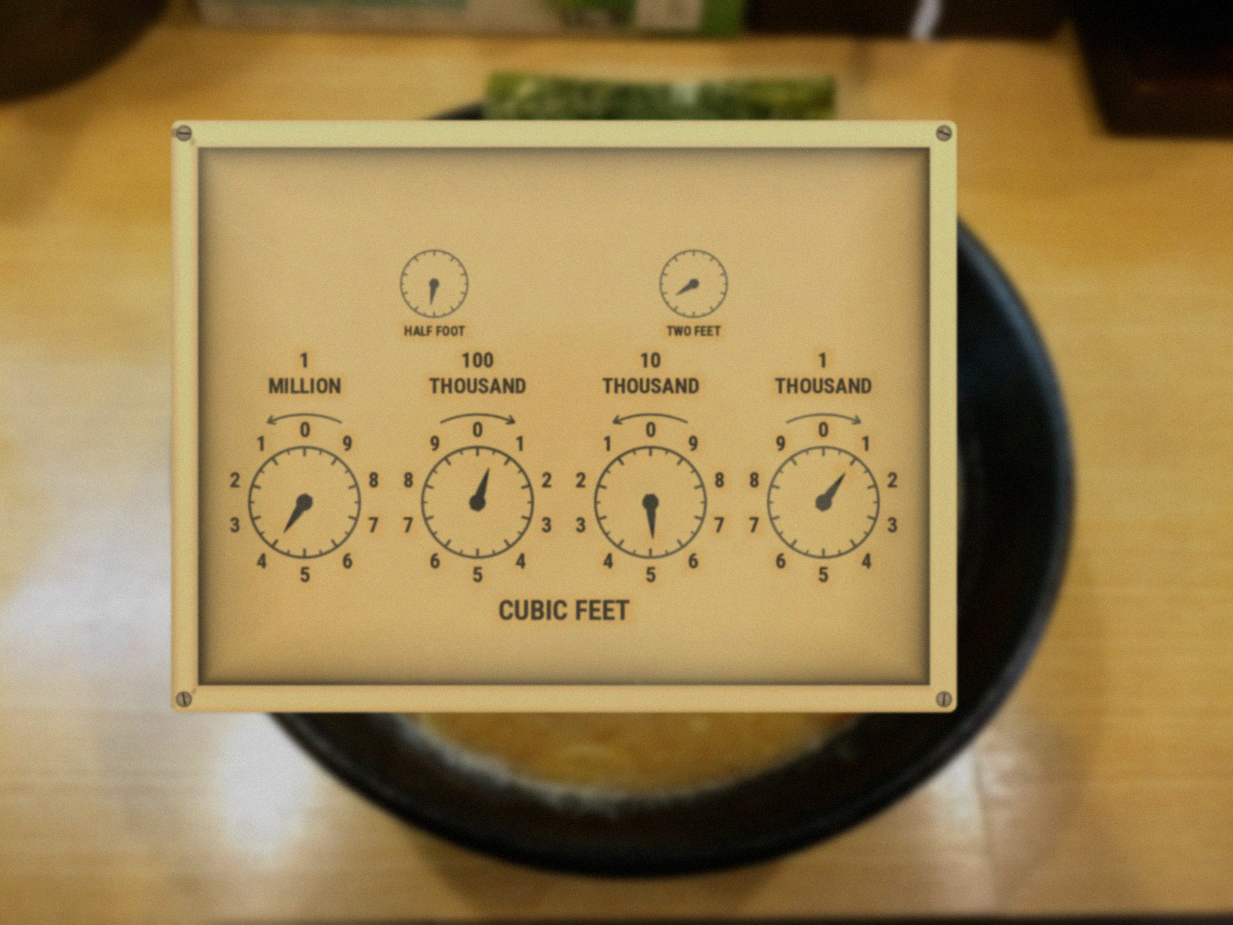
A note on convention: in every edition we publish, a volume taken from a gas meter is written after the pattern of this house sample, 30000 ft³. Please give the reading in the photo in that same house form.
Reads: 405100 ft³
